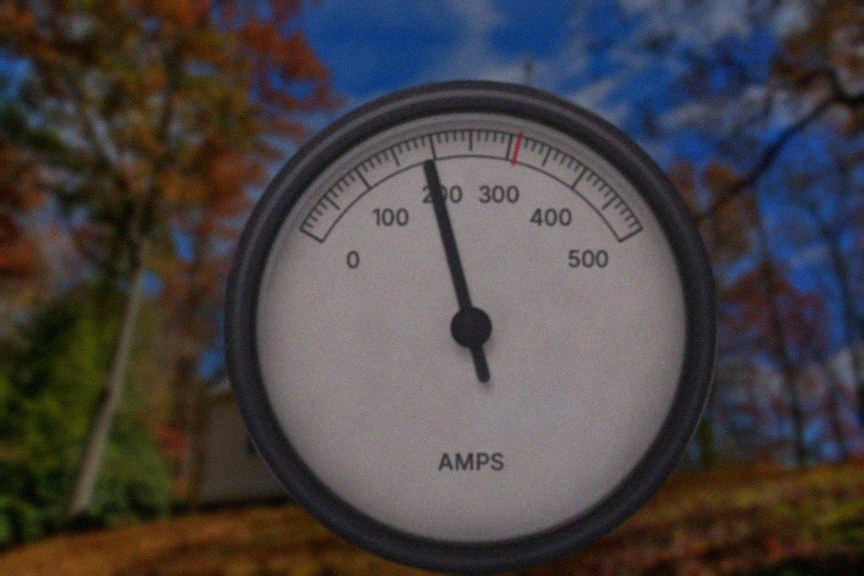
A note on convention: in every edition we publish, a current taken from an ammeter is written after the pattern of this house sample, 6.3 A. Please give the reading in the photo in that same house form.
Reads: 190 A
